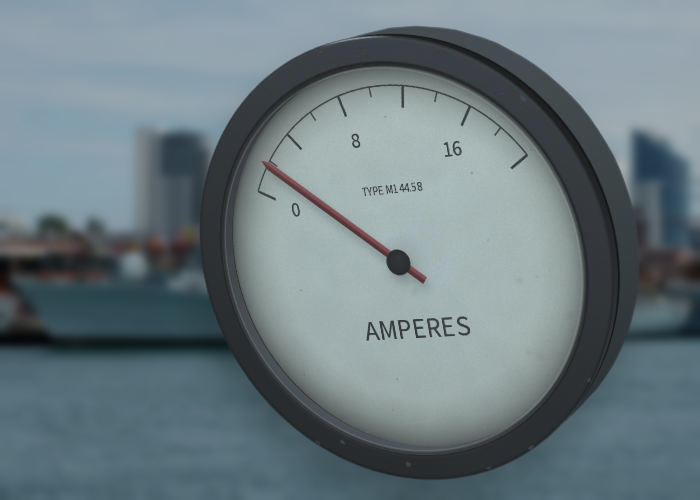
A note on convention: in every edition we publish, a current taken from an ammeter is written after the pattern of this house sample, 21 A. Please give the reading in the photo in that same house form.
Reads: 2 A
